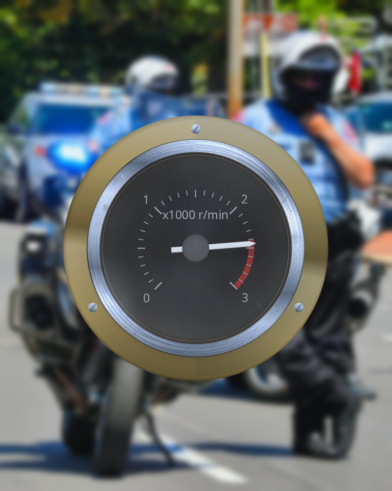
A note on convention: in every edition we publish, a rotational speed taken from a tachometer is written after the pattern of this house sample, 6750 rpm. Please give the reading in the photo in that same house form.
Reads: 2450 rpm
